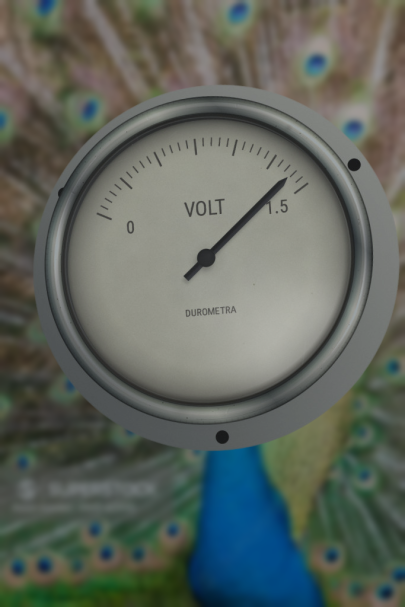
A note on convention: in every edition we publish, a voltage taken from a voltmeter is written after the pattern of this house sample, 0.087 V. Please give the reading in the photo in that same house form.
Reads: 1.4 V
